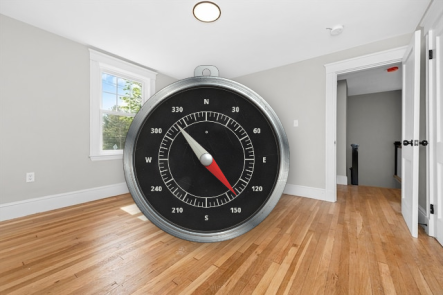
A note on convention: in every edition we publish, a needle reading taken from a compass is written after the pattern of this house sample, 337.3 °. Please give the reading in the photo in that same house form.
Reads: 140 °
